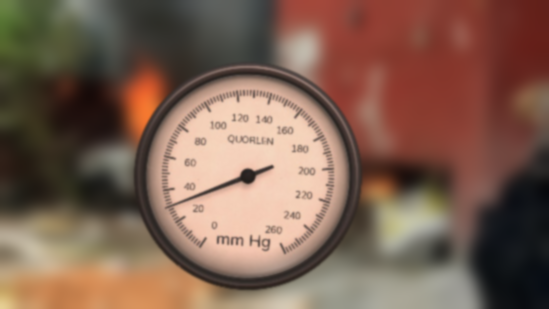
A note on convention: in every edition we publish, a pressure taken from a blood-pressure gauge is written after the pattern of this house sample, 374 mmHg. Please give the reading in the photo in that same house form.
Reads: 30 mmHg
